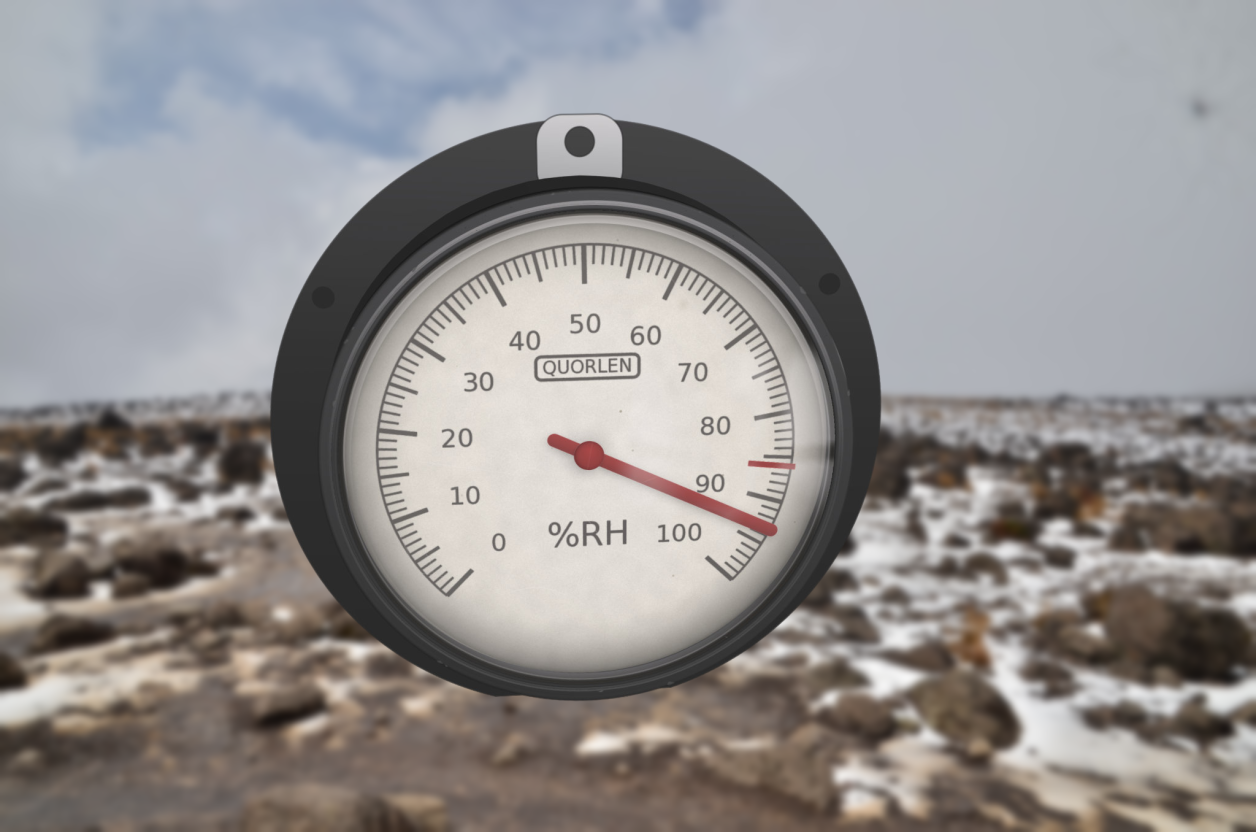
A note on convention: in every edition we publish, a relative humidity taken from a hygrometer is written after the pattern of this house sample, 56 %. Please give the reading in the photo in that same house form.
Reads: 93 %
